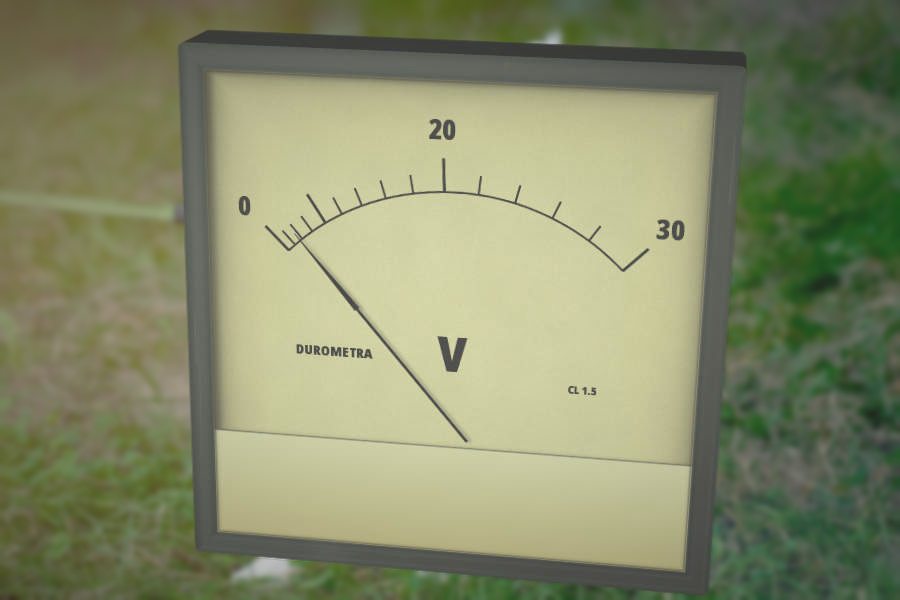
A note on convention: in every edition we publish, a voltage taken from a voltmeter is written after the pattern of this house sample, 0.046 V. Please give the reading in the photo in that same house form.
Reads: 6 V
